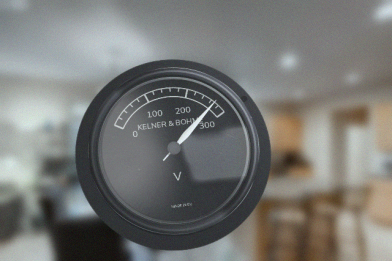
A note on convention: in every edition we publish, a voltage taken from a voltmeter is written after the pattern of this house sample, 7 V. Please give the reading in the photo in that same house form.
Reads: 270 V
